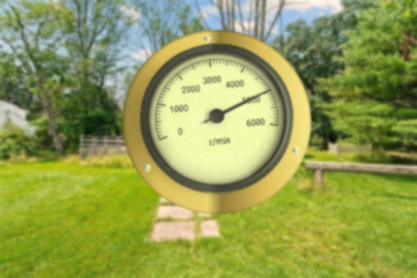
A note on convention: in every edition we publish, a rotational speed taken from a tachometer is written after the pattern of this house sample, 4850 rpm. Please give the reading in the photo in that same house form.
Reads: 5000 rpm
